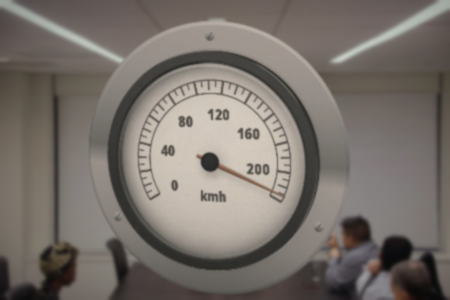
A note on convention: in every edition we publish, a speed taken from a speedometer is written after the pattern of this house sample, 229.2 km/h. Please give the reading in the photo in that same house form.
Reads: 215 km/h
